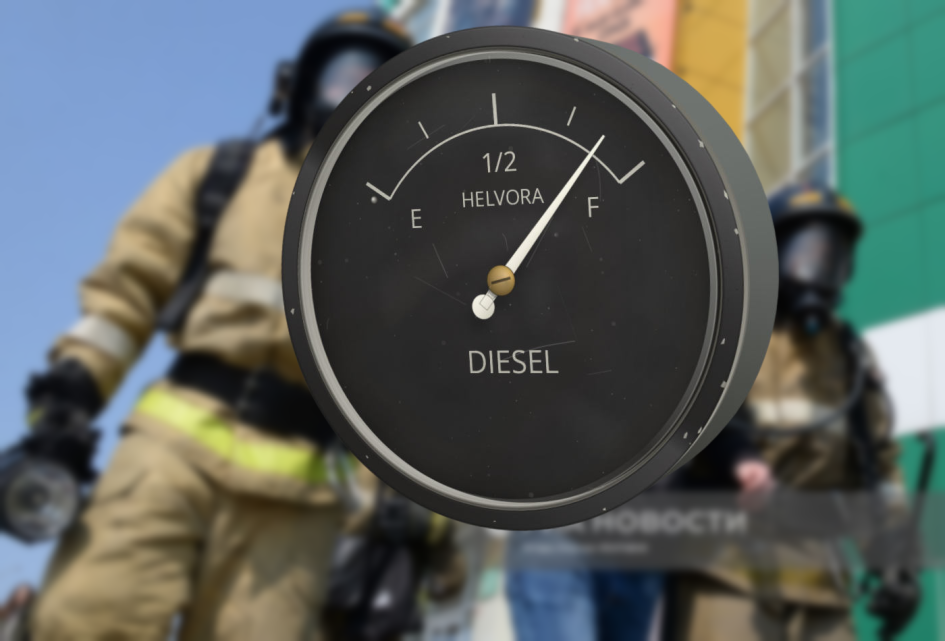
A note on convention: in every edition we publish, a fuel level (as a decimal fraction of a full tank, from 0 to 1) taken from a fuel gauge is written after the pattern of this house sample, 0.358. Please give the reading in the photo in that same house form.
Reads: 0.875
